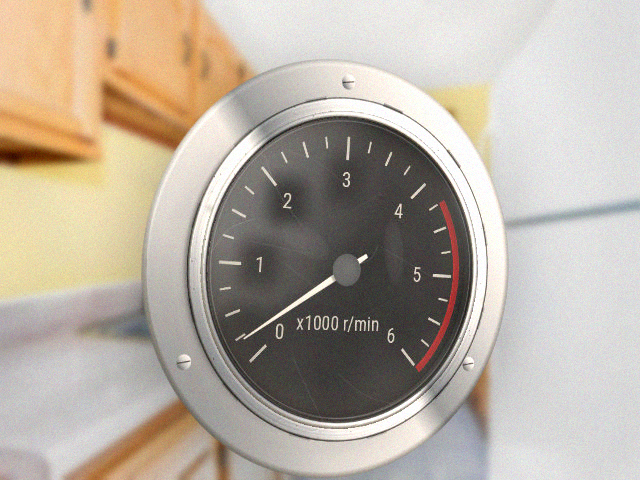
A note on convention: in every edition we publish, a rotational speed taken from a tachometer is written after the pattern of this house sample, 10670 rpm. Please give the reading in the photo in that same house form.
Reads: 250 rpm
